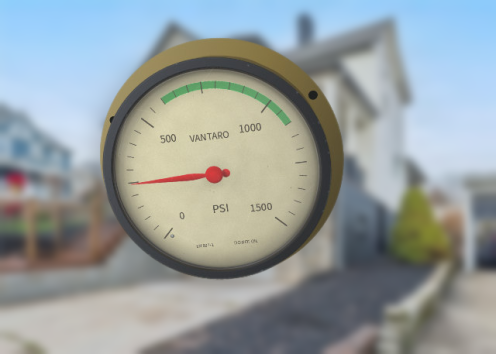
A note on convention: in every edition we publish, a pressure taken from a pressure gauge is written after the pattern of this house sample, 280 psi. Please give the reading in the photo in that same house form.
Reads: 250 psi
